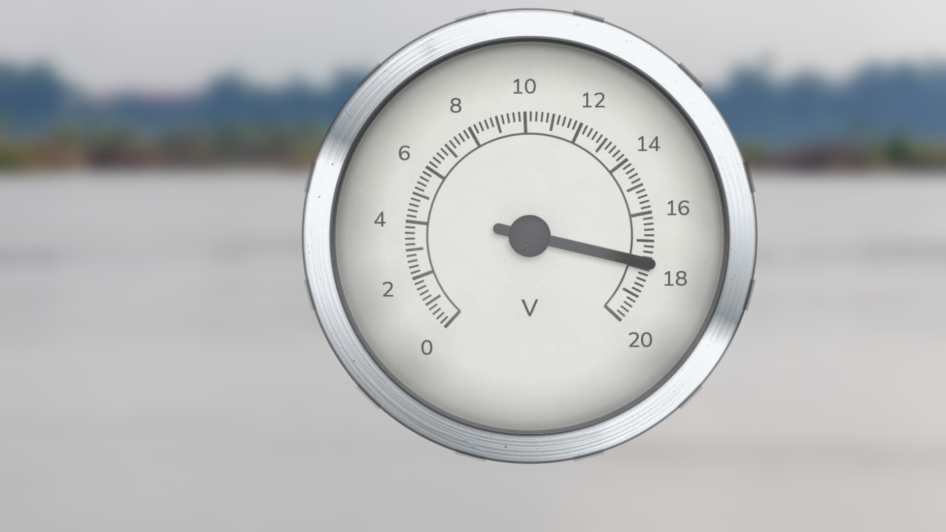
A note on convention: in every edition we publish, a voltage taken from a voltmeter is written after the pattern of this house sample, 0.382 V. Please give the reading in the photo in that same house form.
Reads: 17.8 V
